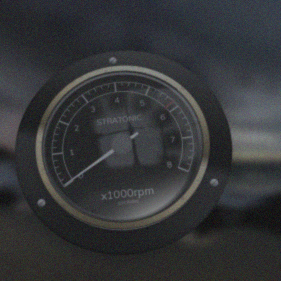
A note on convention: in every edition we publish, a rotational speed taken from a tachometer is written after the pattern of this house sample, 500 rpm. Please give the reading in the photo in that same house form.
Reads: 0 rpm
